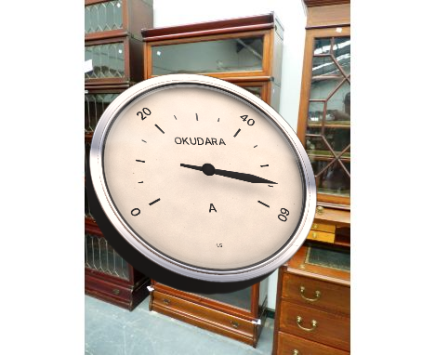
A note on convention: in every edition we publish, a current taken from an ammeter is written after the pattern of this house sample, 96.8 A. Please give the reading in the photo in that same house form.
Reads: 55 A
